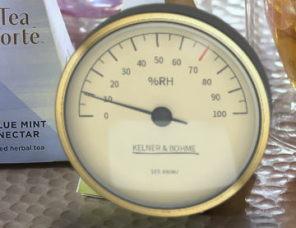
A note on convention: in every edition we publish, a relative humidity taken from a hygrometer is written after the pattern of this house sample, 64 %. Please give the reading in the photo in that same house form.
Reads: 10 %
